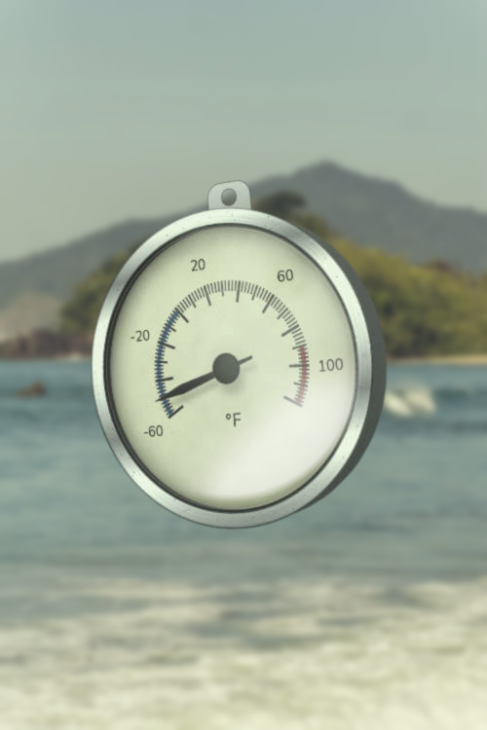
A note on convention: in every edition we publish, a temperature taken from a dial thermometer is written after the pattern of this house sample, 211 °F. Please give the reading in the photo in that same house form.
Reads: -50 °F
